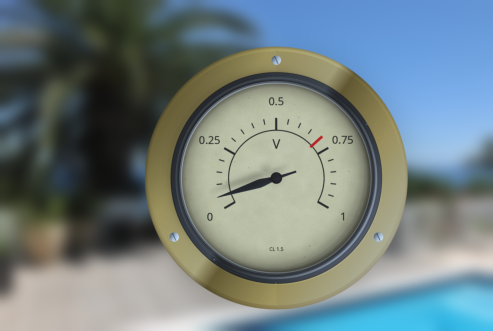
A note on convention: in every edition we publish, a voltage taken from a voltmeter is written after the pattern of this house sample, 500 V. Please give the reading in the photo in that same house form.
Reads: 0.05 V
